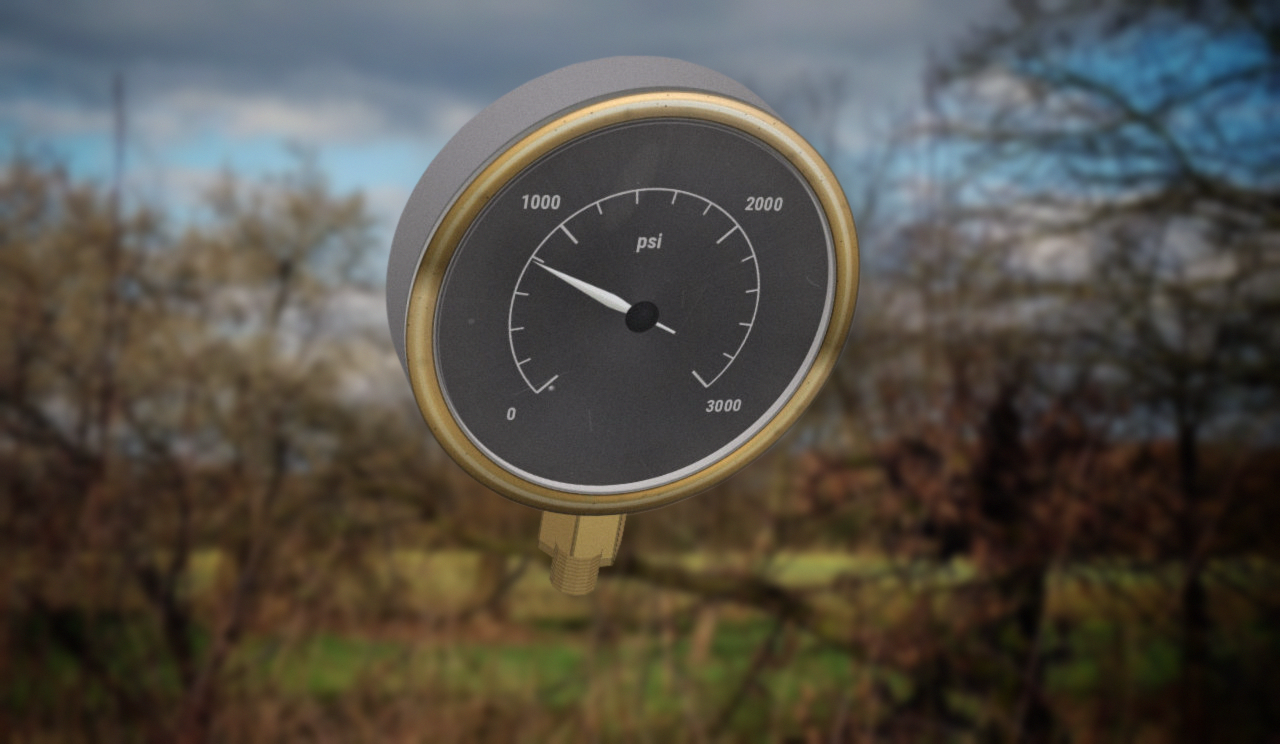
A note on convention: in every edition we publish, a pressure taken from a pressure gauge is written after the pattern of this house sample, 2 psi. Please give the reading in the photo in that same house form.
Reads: 800 psi
